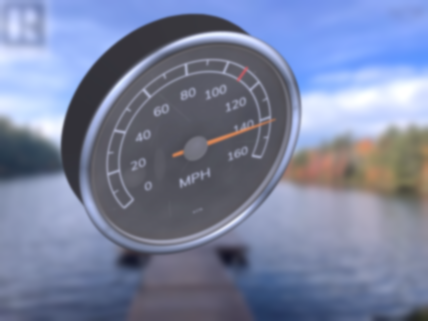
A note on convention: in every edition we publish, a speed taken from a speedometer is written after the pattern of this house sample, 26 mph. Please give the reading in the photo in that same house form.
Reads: 140 mph
